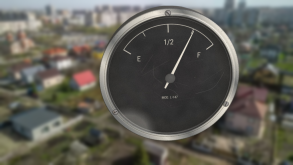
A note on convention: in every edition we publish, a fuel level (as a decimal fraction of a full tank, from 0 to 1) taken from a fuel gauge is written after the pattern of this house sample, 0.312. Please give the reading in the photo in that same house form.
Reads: 0.75
